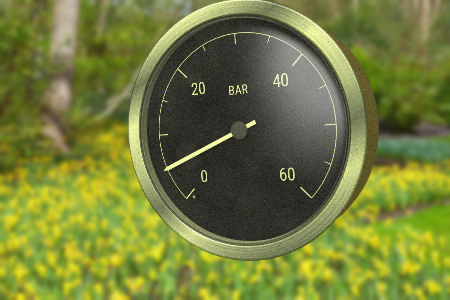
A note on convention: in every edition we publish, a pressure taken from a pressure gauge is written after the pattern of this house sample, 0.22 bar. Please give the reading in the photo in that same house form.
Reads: 5 bar
